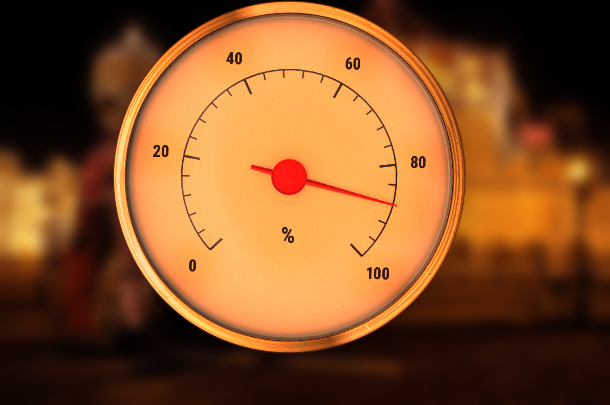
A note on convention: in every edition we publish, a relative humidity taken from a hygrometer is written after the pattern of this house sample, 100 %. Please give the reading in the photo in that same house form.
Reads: 88 %
